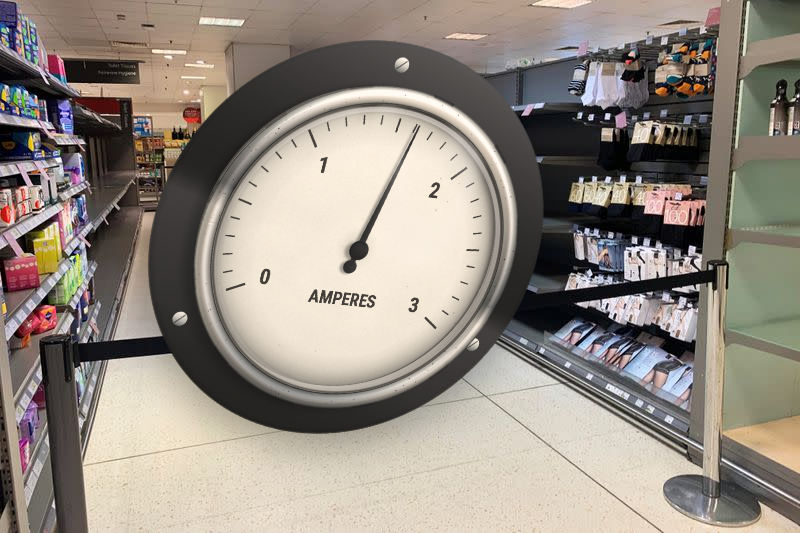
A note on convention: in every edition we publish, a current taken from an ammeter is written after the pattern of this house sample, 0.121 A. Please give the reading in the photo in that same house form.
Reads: 1.6 A
